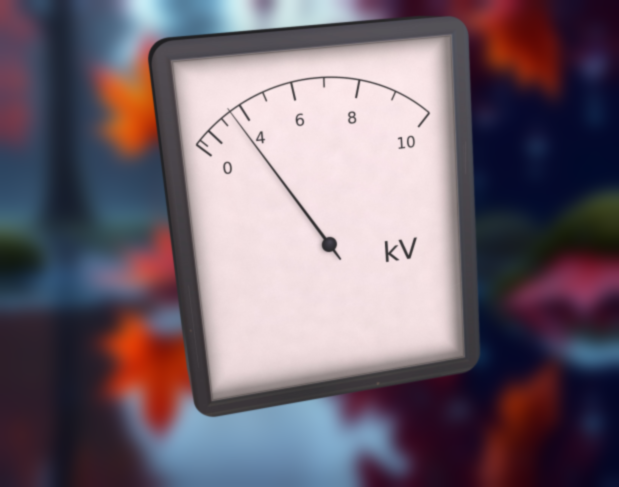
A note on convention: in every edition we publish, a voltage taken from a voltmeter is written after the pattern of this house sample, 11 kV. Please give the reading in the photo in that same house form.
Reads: 3.5 kV
